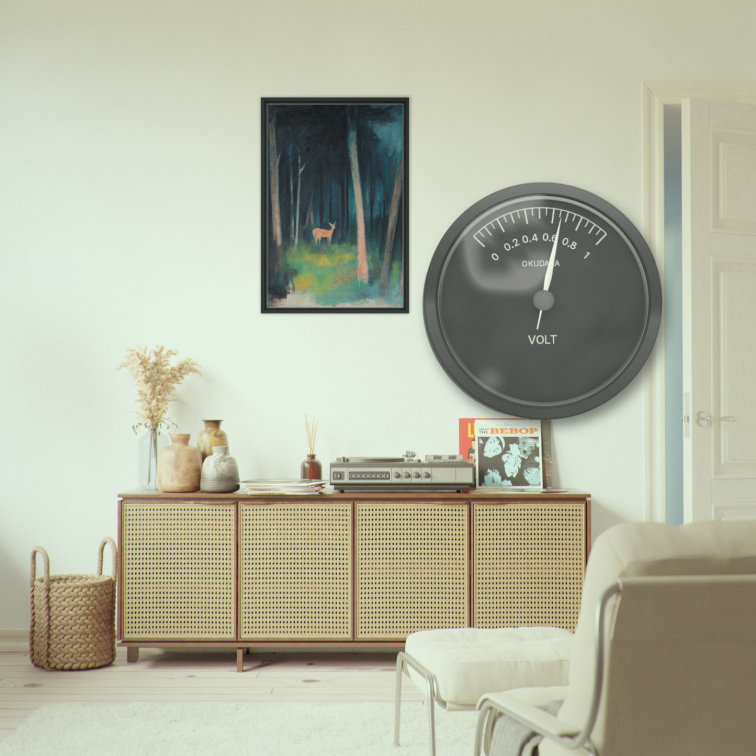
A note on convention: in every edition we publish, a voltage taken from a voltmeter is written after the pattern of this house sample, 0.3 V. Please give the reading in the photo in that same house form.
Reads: 0.65 V
